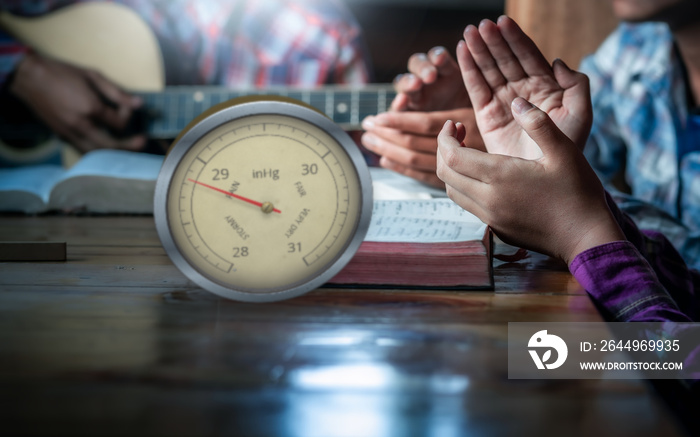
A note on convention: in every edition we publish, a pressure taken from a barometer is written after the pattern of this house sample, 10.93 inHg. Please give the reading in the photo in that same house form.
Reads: 28.85 inHg
